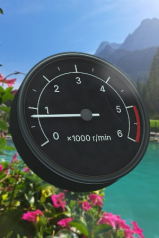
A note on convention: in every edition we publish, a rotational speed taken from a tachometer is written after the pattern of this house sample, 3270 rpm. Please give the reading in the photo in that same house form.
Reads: 750 rpm
